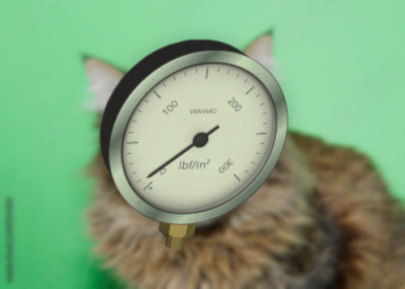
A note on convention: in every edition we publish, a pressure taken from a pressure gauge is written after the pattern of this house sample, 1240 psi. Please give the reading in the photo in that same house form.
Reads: 10 psi
